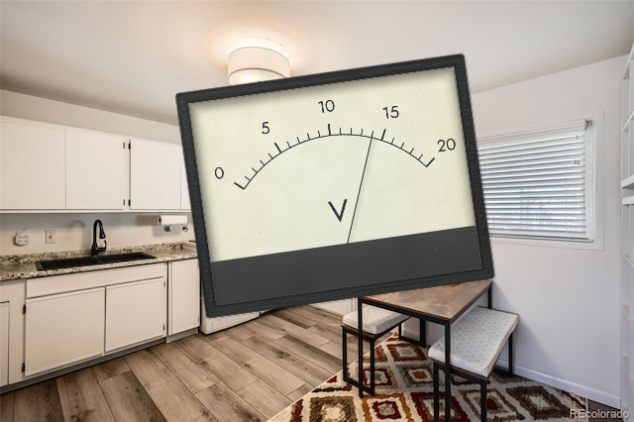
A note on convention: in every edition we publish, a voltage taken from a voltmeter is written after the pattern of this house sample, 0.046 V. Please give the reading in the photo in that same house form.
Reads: 14 V
